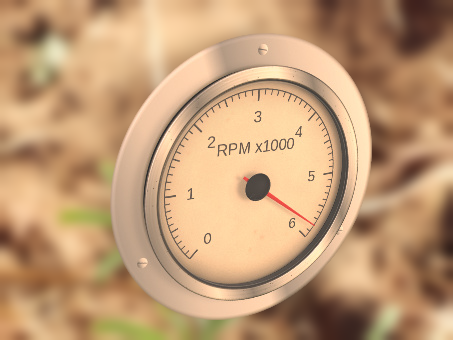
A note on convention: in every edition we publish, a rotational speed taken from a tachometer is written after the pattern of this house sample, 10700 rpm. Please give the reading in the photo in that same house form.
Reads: 5800 rpm
